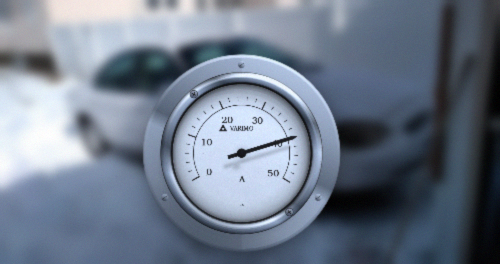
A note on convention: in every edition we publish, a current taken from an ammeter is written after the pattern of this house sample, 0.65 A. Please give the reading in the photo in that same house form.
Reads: 40 A
